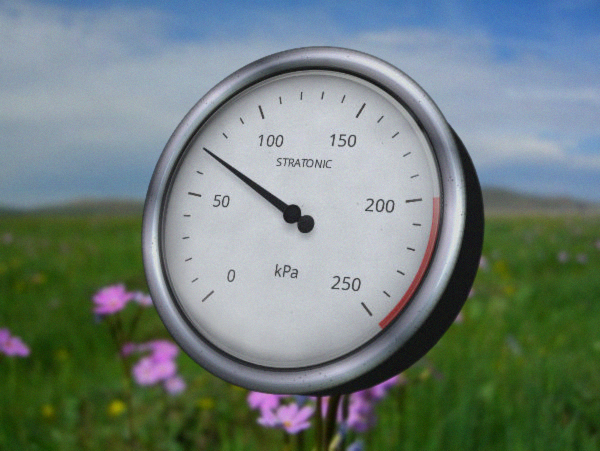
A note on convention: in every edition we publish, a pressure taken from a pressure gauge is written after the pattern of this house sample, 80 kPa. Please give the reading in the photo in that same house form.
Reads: 70 kPa
